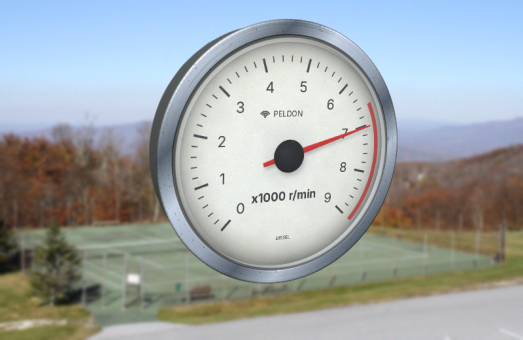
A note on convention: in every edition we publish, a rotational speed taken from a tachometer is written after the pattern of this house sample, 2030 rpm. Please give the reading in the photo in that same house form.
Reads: 7000 rpm
